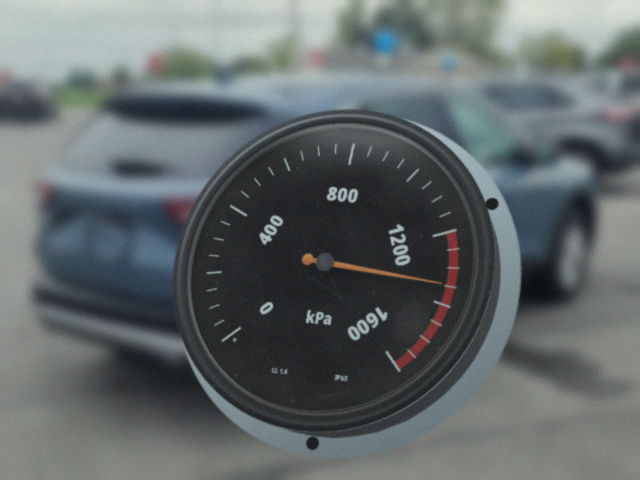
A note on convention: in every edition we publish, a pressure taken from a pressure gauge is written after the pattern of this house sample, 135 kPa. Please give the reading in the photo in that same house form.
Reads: 1350 kPa
